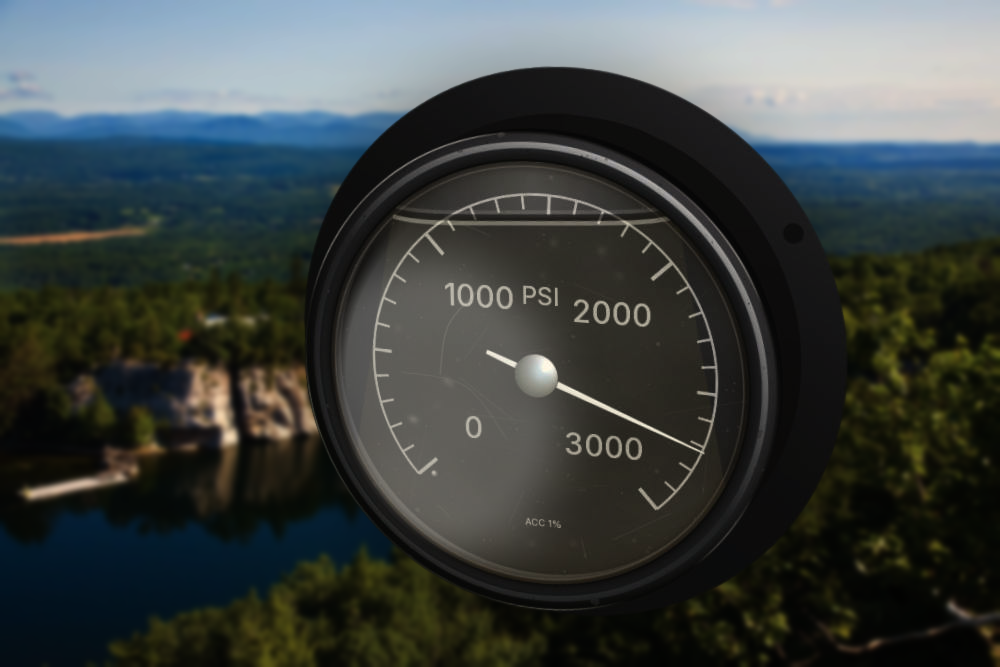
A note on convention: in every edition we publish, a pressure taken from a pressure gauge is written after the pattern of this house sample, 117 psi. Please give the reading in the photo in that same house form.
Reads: 2700 psi
